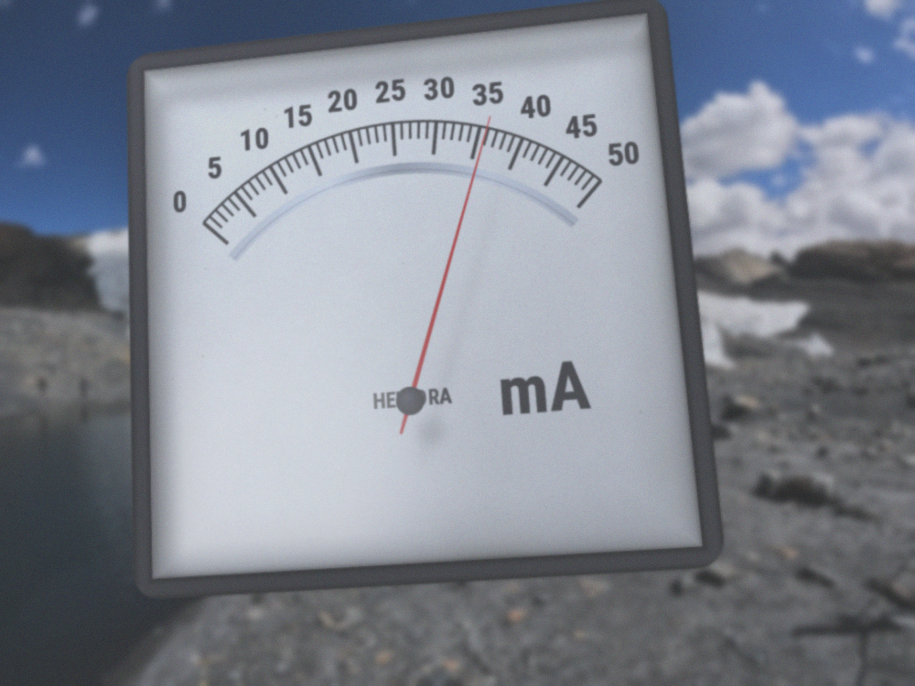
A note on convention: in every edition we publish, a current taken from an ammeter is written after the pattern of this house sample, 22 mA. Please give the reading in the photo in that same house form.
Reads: 36 mA
